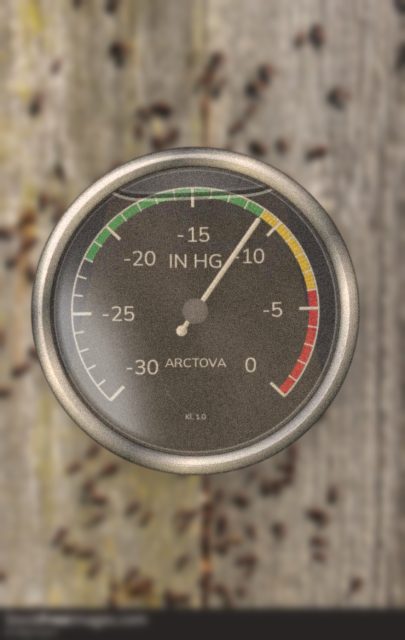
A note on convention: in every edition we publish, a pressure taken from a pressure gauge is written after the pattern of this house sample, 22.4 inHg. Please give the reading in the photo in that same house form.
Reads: -11 inHg
